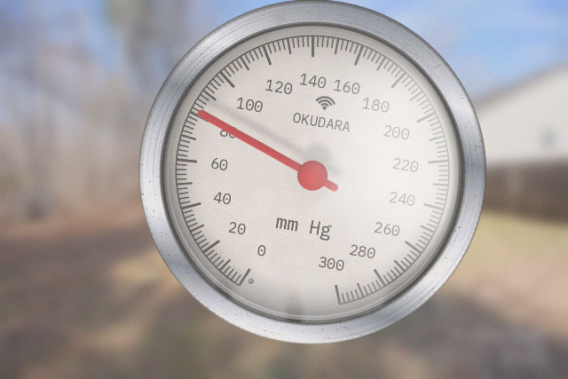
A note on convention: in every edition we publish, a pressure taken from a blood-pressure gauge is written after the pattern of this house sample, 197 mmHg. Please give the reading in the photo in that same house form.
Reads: 82 mmHg
